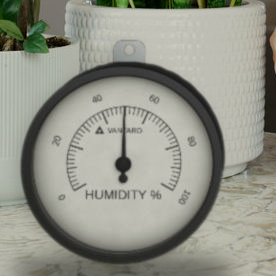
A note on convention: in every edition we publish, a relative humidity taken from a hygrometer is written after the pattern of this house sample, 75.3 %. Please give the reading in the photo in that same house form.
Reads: 50 %
